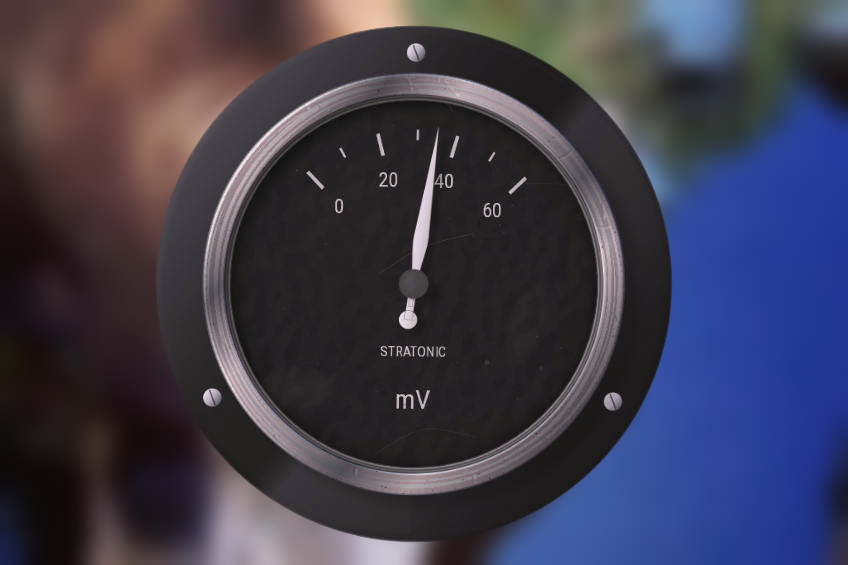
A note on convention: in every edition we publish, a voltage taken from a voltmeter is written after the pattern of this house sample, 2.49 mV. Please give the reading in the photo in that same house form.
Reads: 35 mV
